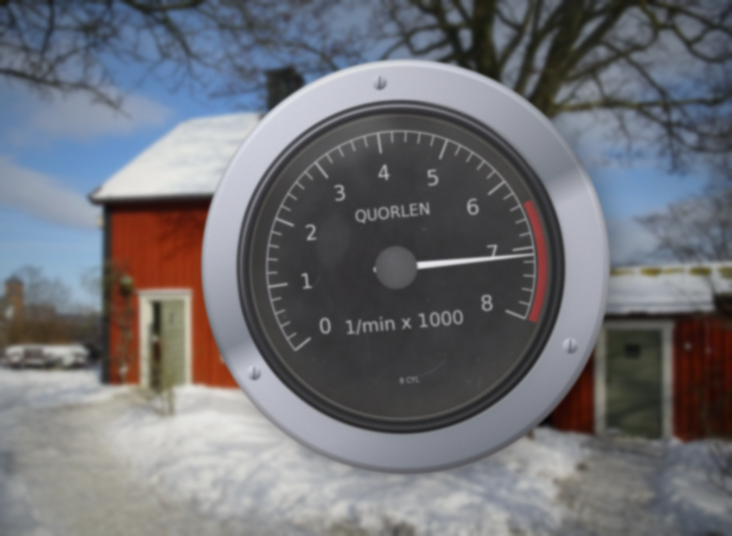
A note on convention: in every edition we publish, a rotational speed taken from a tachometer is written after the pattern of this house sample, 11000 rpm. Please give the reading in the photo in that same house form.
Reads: 7100 rpm
